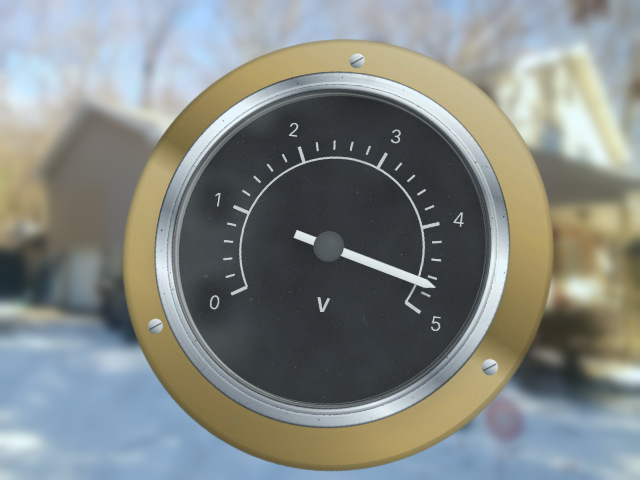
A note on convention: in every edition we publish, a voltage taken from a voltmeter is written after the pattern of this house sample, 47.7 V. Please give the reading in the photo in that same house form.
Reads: 4.7 V
